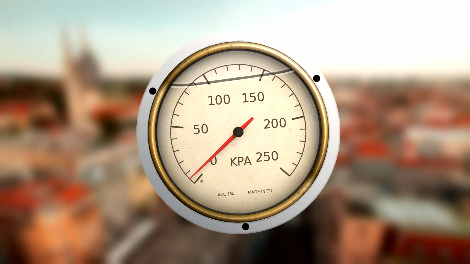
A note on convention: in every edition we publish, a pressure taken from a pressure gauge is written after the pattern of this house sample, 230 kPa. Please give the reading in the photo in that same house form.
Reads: 5 kPa
